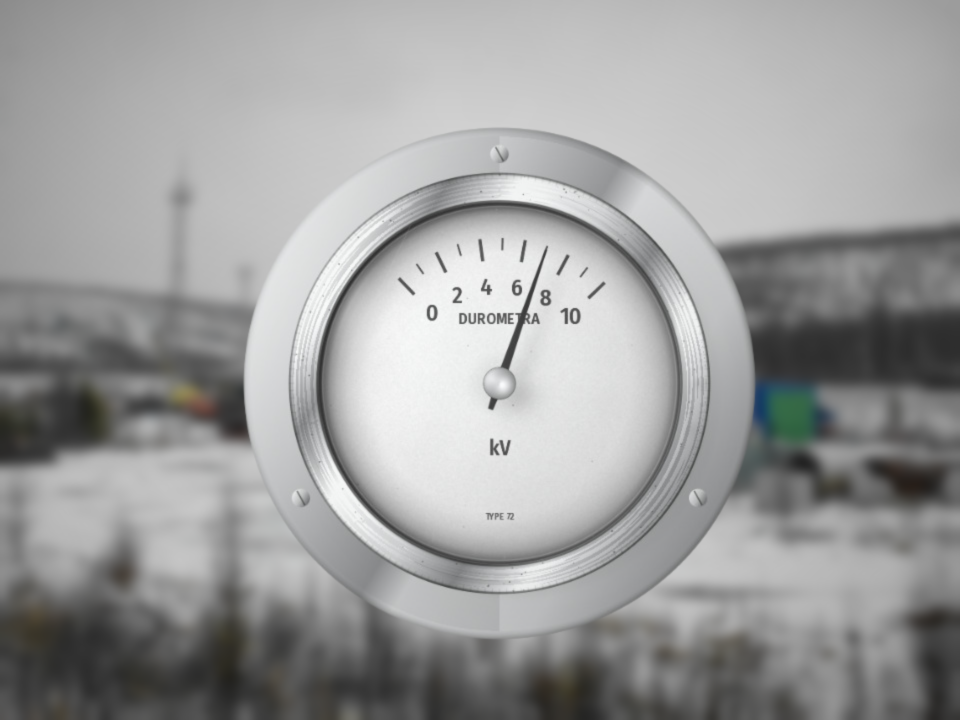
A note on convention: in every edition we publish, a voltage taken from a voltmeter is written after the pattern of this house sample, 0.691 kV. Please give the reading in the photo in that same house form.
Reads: 7 kV
